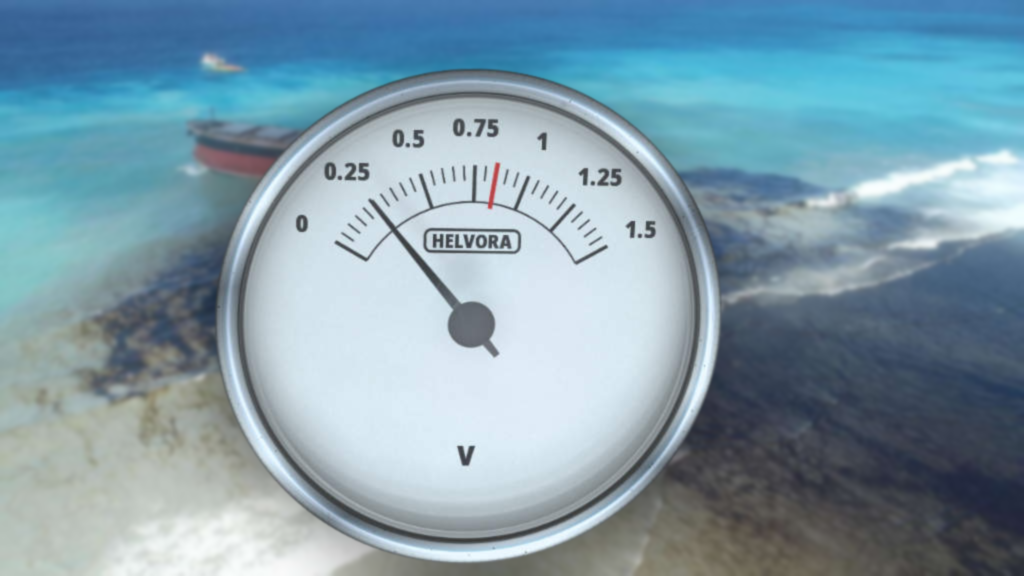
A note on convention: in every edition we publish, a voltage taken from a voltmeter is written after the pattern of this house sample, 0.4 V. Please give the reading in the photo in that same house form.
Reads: 0.25 V
